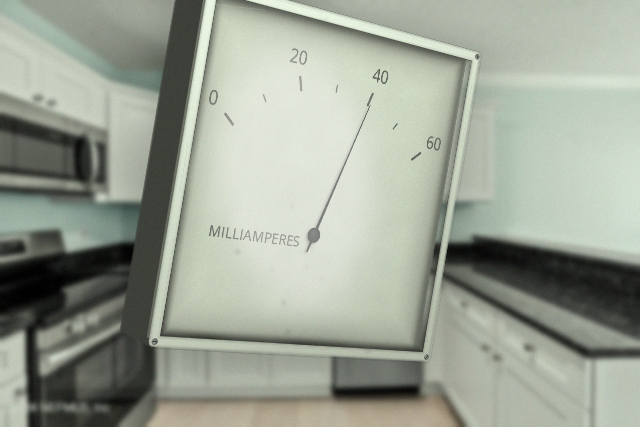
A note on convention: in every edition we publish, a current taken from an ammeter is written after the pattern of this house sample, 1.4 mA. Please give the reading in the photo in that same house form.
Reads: 40 mA
